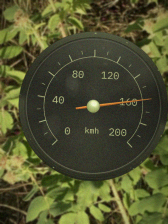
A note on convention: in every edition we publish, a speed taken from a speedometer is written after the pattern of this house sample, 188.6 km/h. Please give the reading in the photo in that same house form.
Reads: 160 km/h
